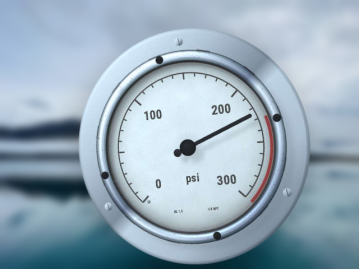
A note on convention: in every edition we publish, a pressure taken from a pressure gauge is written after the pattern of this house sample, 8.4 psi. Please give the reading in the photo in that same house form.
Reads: 225 psi
